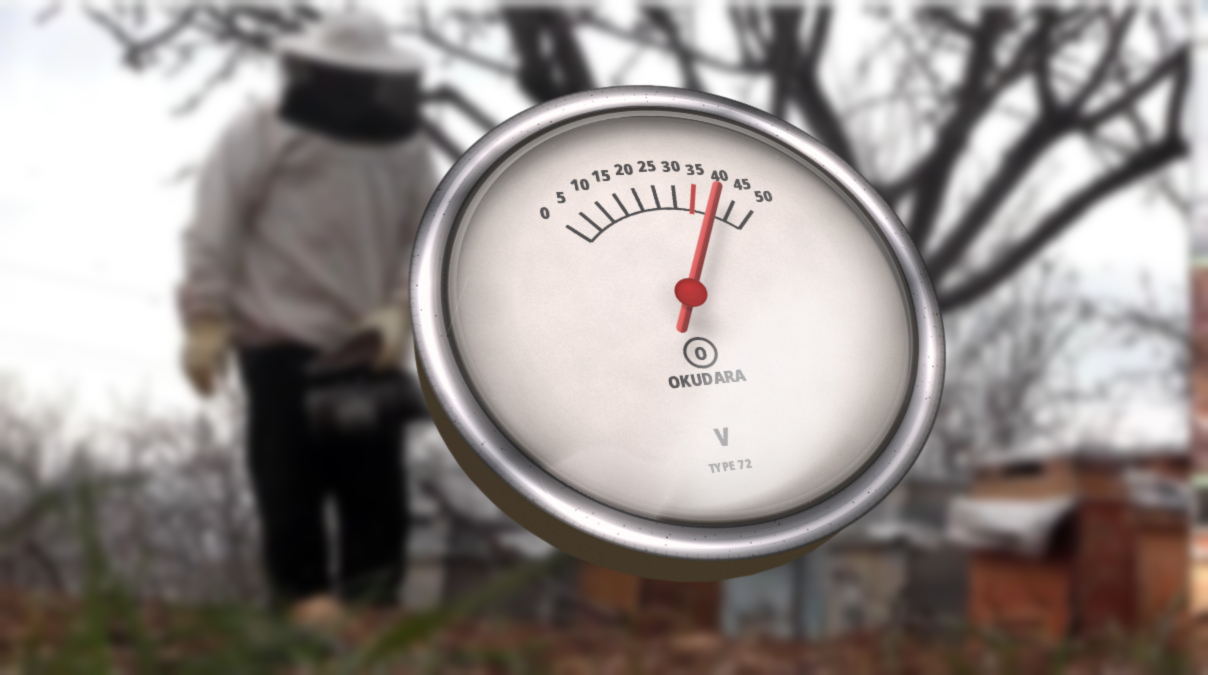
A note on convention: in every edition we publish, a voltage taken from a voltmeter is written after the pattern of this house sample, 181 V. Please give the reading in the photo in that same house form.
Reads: 40 V
